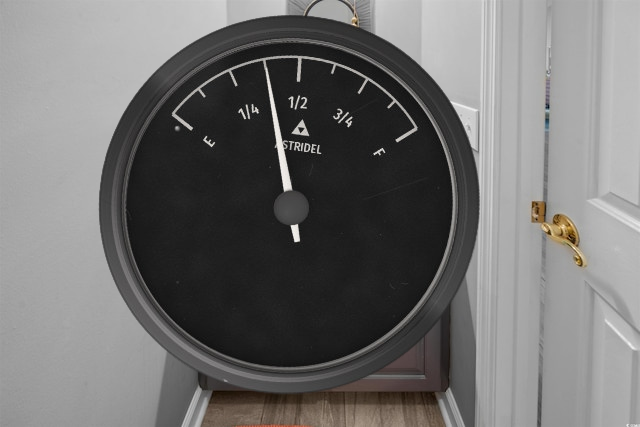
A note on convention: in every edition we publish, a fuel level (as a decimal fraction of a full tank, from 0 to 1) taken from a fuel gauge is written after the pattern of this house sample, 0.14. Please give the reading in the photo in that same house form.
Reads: 0.375
